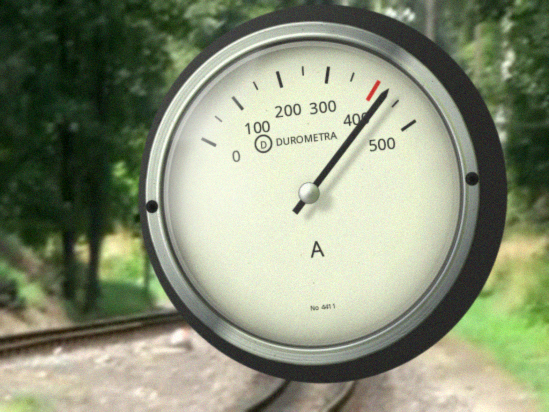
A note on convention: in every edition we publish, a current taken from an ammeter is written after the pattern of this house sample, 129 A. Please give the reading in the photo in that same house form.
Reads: 425 A
